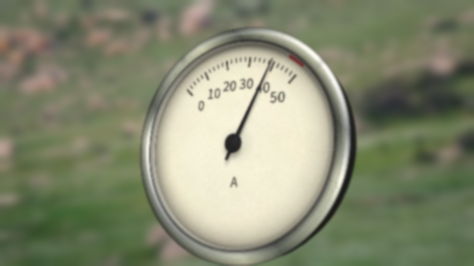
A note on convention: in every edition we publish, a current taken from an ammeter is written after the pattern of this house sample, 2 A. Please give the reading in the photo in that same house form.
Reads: 40 A
